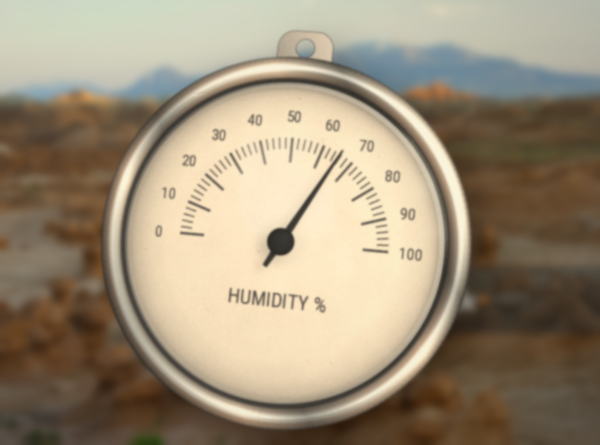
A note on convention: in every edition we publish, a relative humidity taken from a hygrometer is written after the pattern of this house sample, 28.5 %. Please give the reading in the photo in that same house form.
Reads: 66 %
